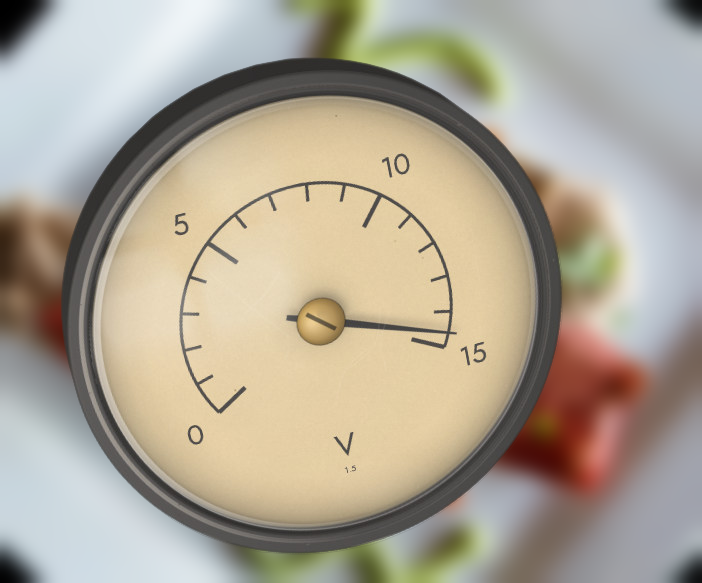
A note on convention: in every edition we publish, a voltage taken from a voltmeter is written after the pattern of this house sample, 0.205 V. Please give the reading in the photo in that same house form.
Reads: 14.5 V
